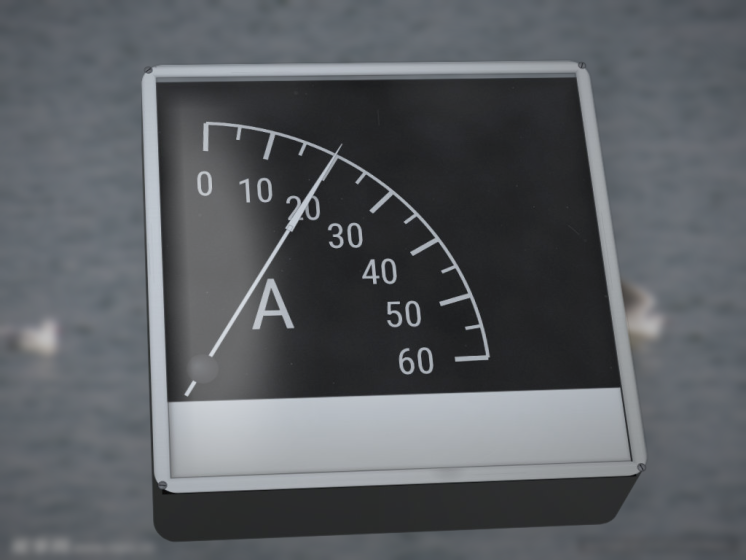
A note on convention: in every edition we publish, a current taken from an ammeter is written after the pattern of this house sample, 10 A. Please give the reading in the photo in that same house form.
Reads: 20 A
